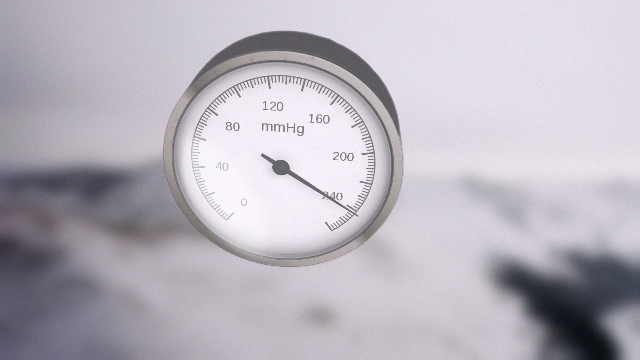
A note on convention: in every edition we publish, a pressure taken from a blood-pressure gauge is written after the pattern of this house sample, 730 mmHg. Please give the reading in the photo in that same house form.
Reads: 240 mmHg
